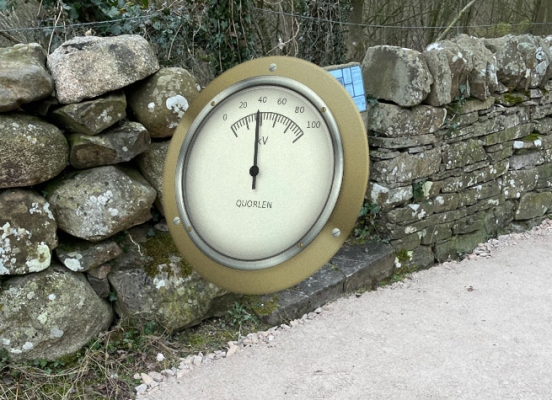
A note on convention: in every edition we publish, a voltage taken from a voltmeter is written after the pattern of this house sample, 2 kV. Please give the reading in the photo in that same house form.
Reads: 40 kV
